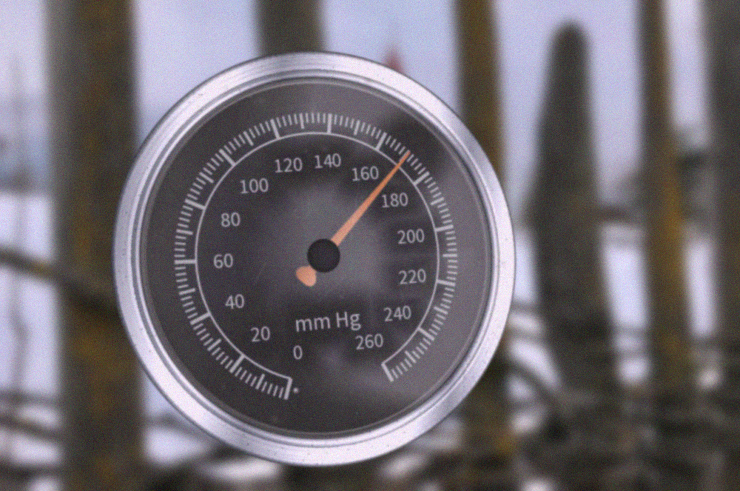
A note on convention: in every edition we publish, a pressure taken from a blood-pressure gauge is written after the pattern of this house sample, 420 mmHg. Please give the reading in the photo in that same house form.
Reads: 170 mmHg
